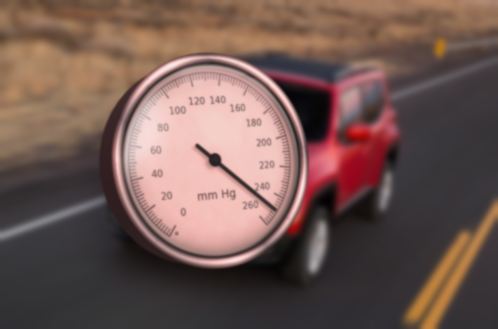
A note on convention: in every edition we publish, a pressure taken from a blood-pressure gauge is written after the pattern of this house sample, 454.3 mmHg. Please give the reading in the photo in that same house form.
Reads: 250 mmHg
